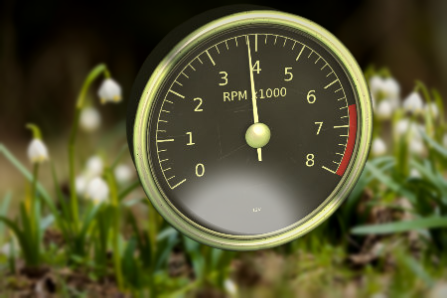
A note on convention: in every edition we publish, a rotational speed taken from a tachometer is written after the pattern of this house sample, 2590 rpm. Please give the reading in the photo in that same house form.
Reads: 3800 rpm
